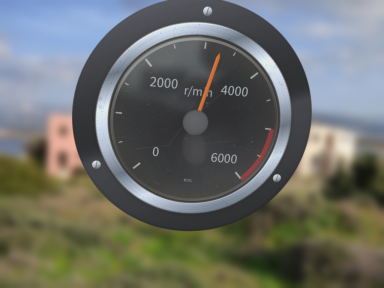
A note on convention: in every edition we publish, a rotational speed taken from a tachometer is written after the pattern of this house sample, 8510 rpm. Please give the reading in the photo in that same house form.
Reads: 3250 rpm
